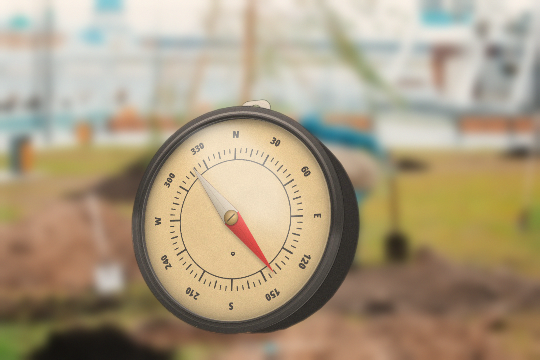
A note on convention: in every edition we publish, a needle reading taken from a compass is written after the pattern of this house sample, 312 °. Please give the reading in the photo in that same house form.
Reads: 140 °
